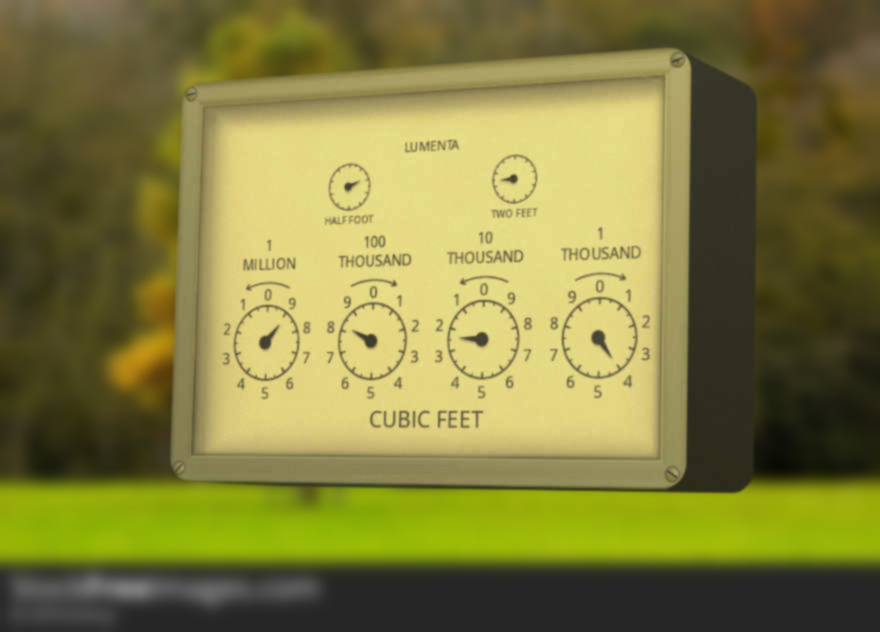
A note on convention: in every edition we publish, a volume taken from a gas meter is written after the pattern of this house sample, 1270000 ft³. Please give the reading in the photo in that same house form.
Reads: 882400 ft³
